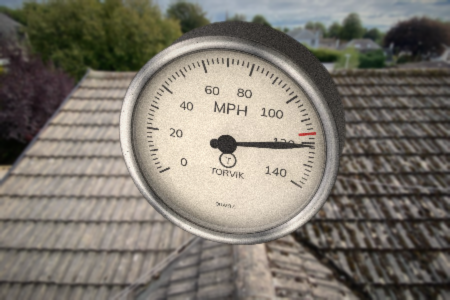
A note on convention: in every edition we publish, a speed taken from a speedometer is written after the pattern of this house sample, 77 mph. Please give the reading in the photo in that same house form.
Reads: 120 mph
